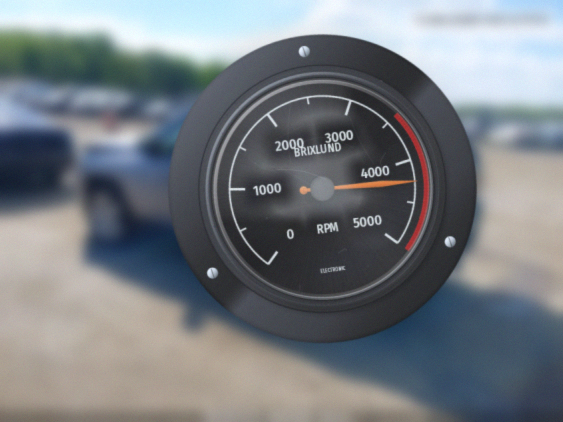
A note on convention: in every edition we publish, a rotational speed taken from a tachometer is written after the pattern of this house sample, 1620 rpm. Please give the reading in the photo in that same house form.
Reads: 4250 rpm
